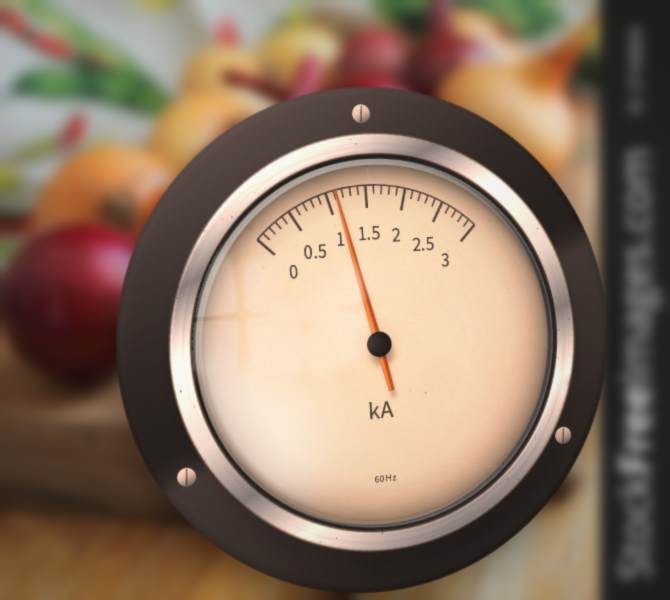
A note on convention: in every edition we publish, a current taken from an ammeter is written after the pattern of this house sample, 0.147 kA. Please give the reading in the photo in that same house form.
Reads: 1.1 kA
